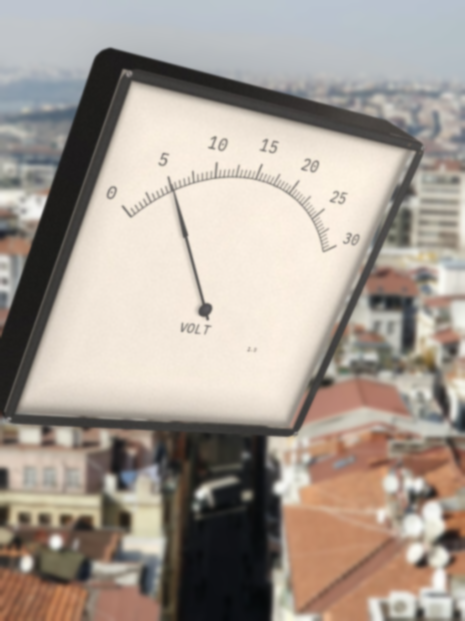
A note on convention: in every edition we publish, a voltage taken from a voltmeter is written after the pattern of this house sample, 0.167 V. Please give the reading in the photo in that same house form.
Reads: 5 V
